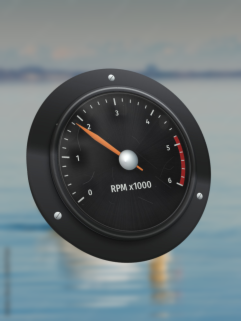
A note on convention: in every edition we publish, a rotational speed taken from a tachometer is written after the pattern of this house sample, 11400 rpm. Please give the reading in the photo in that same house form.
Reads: 1800 rpm
